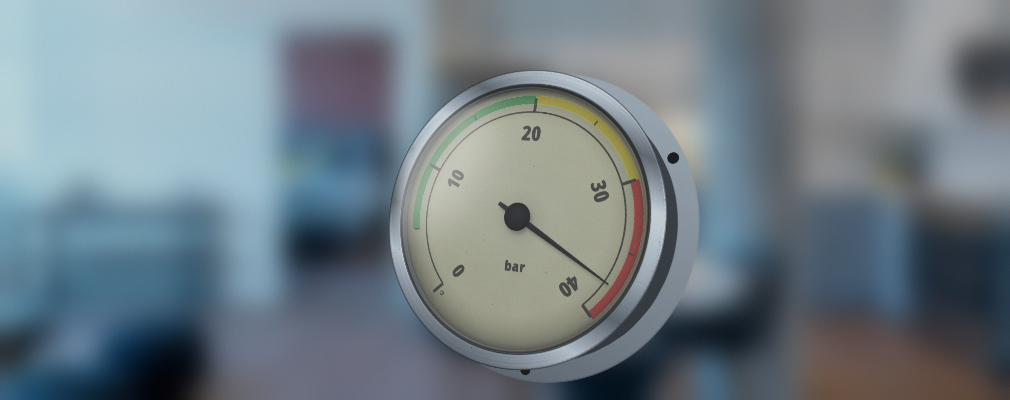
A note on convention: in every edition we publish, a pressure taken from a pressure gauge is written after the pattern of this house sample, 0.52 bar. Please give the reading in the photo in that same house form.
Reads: 37.5 bar
